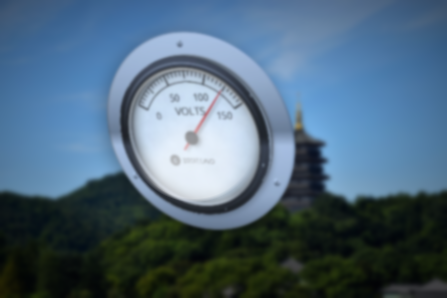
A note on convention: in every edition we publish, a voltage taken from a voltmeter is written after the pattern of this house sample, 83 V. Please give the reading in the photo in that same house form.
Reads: 125 V
